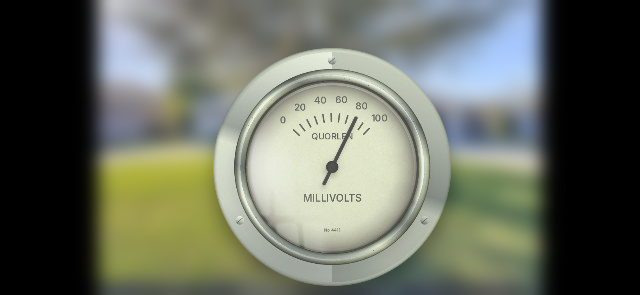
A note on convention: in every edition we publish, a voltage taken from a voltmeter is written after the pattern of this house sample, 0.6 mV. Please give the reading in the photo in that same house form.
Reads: 80 mV
